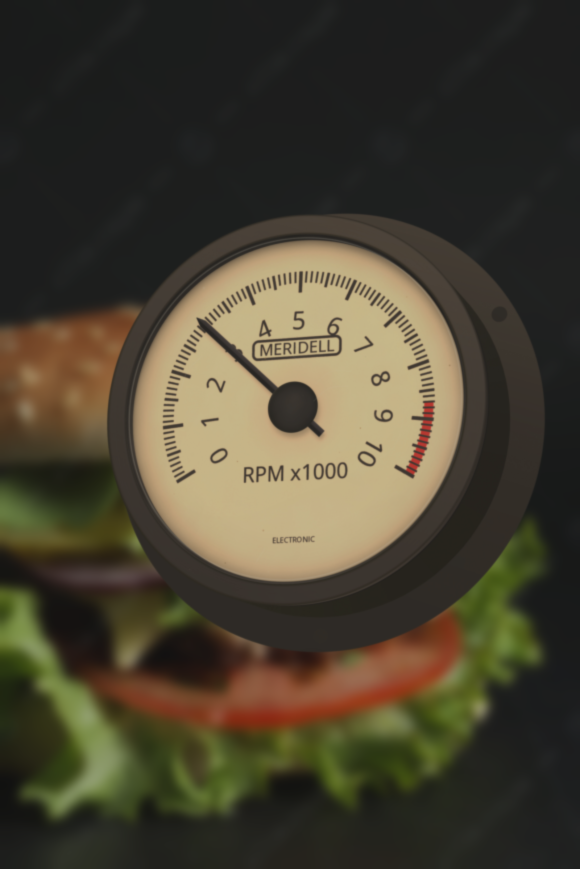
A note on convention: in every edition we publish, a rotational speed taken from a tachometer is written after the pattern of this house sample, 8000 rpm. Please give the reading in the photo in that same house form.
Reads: 3000 rpm
